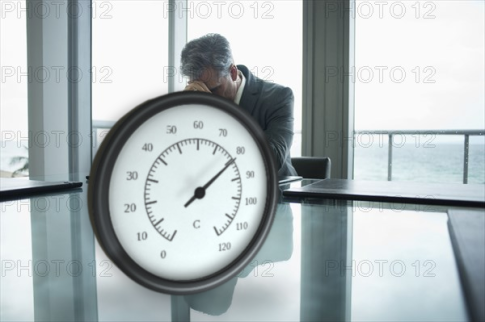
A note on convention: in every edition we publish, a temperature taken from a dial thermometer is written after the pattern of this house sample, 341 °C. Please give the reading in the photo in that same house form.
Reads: 80 °C
